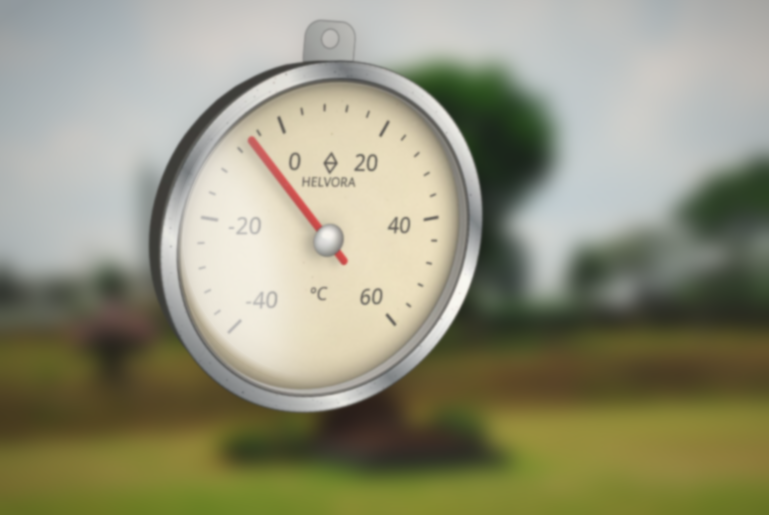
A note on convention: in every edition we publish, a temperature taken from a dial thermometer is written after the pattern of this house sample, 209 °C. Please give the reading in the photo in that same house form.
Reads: -6 °C
